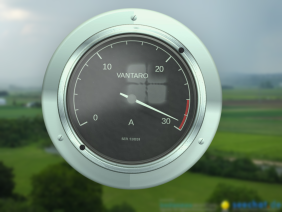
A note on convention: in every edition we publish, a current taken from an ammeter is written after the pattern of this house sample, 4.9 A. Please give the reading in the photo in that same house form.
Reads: 29 A
